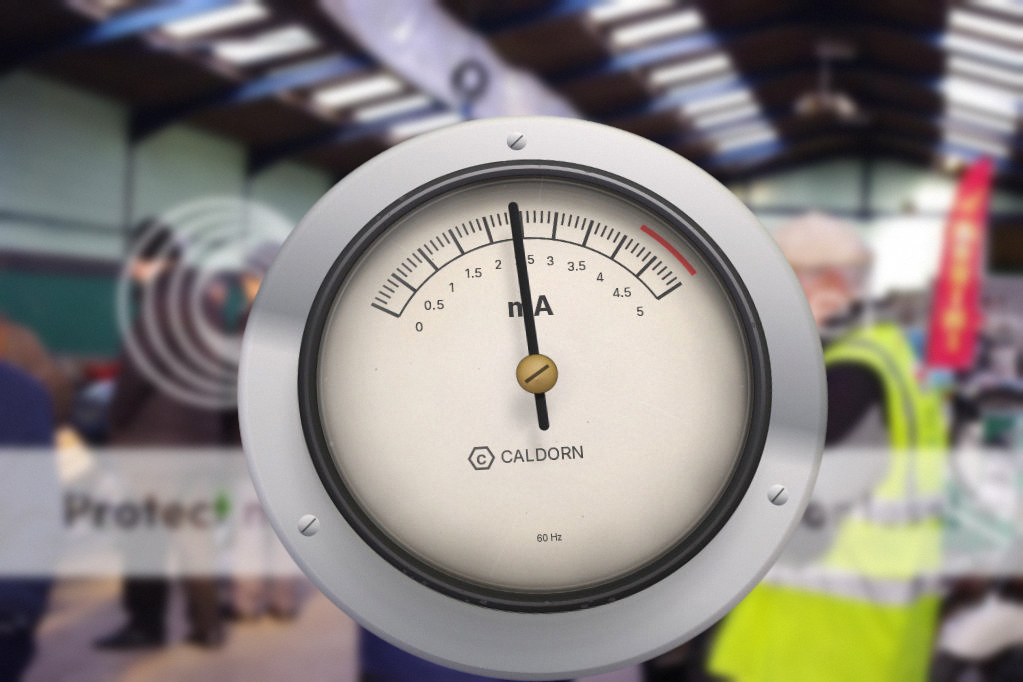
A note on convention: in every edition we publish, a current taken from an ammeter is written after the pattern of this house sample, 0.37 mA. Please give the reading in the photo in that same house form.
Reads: 2.4 mA
